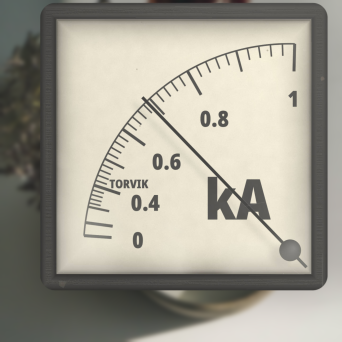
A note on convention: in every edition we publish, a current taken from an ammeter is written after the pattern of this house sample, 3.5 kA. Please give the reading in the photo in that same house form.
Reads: 0.69 kA
